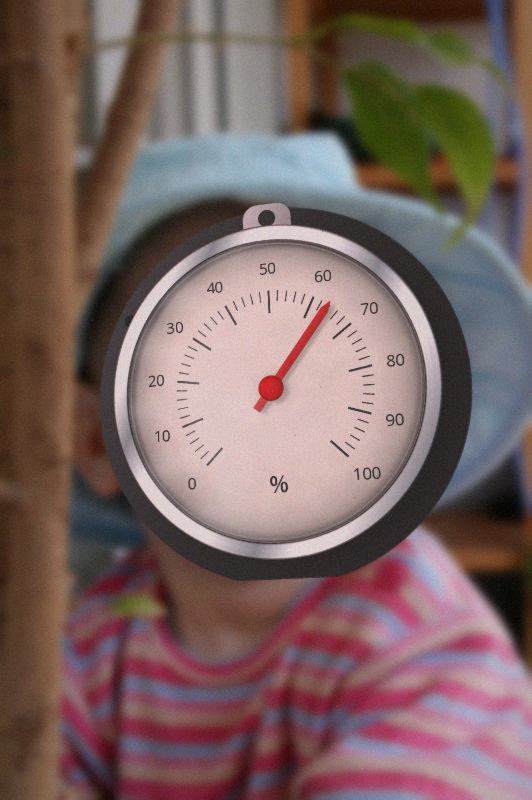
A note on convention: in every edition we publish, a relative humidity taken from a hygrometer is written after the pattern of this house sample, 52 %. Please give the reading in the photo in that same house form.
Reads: 64 %
